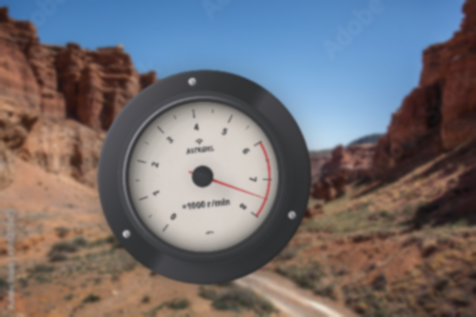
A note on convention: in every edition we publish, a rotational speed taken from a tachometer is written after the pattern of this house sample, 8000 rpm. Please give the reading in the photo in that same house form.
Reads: 7500 rpm
